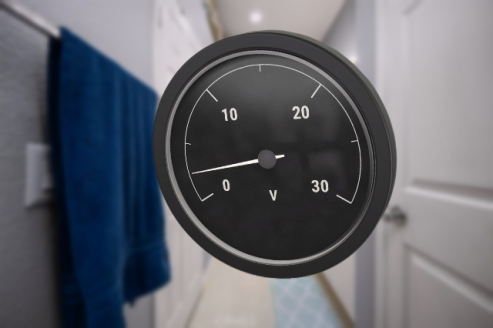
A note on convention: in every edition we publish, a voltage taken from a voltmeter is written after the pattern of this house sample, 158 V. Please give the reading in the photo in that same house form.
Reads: 2.5 V
